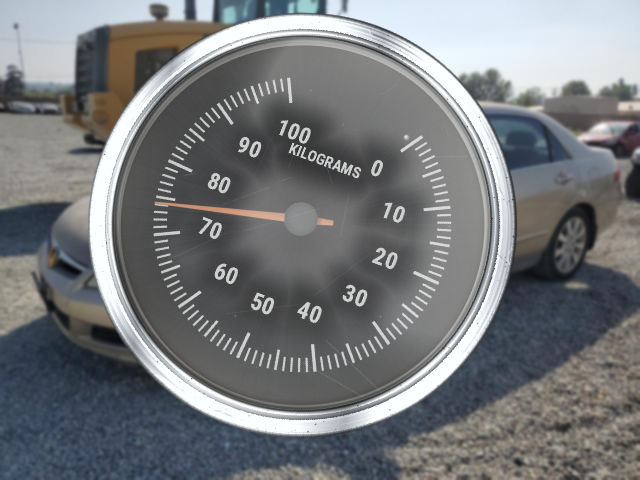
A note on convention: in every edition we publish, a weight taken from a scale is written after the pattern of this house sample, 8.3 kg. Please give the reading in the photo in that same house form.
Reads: 74 kg
